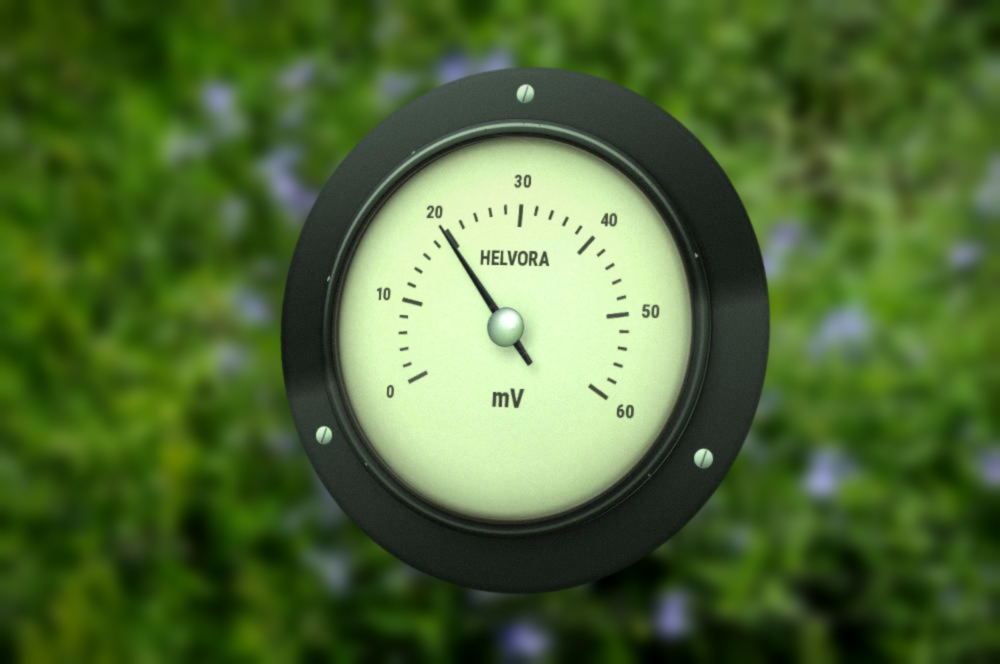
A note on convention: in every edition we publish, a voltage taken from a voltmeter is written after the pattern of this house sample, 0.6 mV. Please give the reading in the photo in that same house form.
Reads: 20 mV
